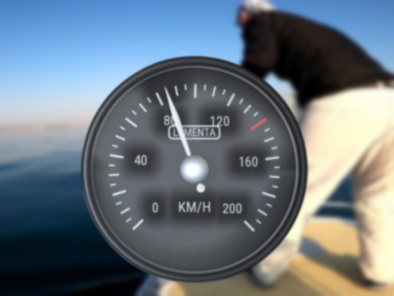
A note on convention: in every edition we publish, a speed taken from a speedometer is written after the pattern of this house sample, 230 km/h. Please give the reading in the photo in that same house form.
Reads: 85 km/h
